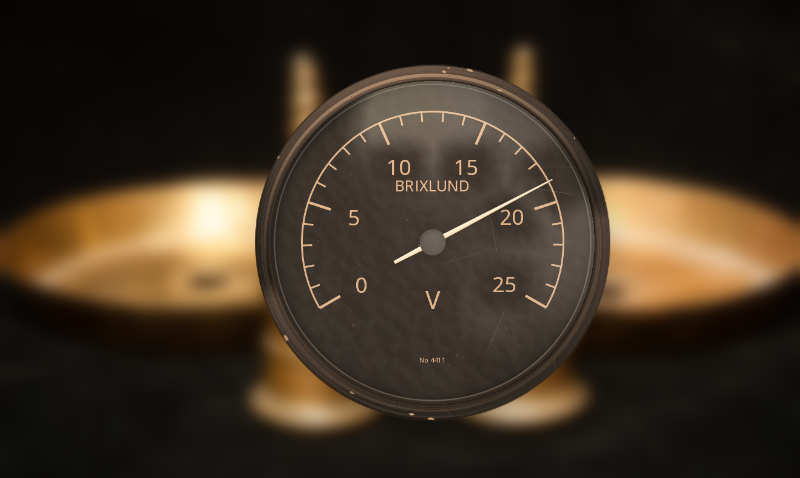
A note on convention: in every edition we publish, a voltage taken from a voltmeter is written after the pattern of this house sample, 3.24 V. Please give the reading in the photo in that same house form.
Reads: 19 V
